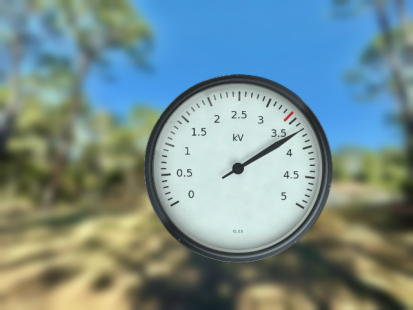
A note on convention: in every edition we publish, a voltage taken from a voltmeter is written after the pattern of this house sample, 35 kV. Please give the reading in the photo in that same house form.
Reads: 3.7 kV
